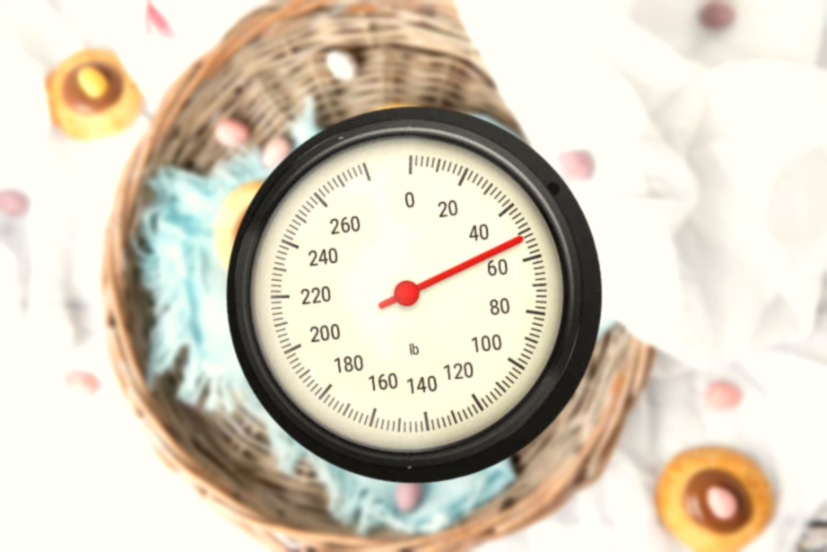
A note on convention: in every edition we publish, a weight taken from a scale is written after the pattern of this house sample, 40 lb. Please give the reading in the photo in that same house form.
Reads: 52 lb
